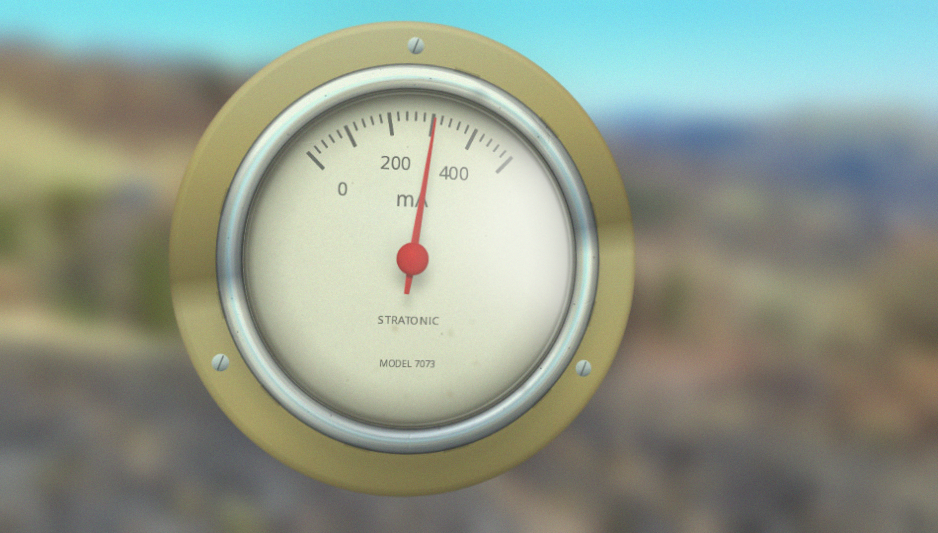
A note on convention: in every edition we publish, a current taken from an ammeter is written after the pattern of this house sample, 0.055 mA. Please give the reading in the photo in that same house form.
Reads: 300 mA
